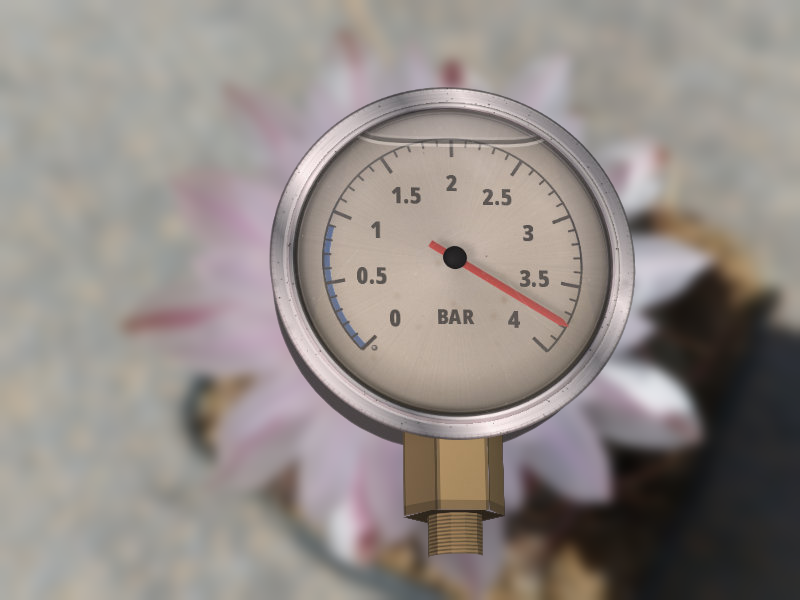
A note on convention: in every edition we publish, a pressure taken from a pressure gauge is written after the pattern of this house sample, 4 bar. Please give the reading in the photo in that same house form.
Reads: 3.8 bar
